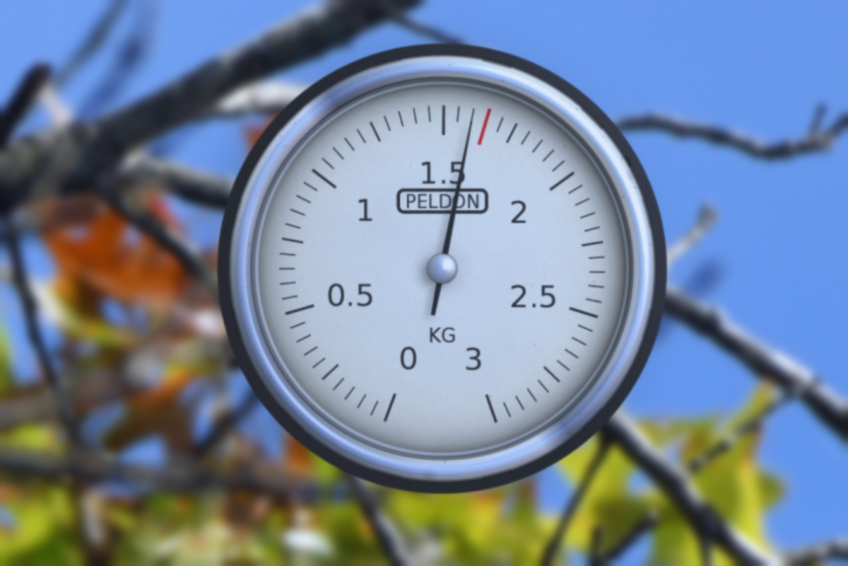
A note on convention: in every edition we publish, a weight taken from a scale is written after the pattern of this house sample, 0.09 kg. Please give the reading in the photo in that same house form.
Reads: 1.6 kg
